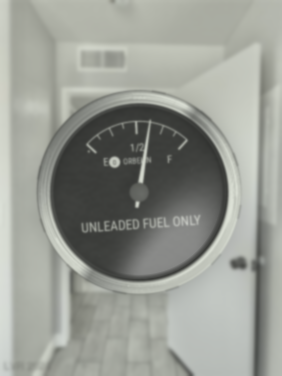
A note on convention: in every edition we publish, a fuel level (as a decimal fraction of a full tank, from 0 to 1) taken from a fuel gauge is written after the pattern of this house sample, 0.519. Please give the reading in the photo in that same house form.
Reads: 0.625
